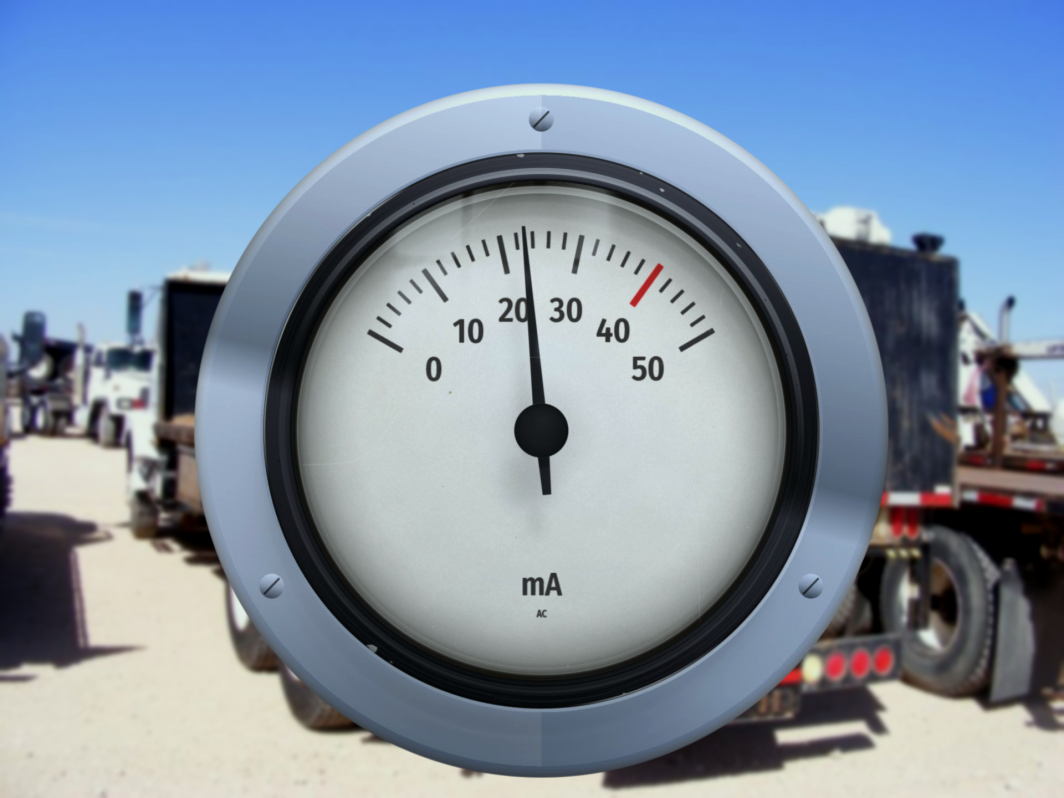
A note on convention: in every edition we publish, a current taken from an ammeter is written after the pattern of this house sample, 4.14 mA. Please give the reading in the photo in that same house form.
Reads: 23 mA
